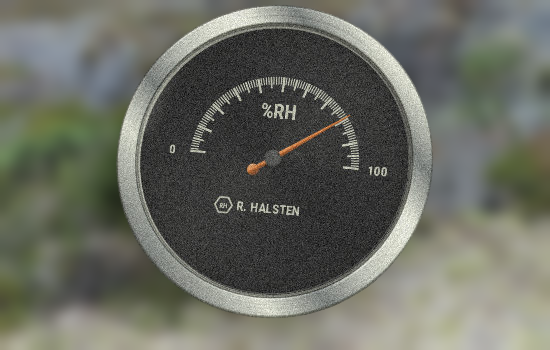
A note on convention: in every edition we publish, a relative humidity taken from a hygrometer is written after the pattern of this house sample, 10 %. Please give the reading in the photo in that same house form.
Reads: 80 %
